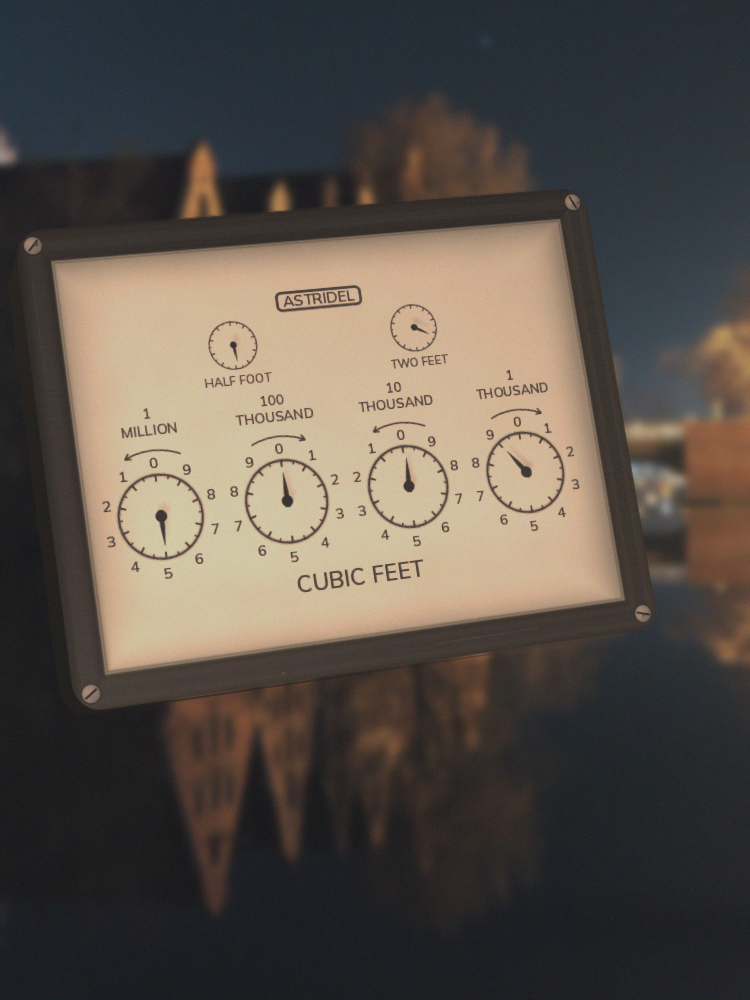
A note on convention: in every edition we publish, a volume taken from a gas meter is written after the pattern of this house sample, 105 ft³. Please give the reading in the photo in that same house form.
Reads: 499900 ft³
